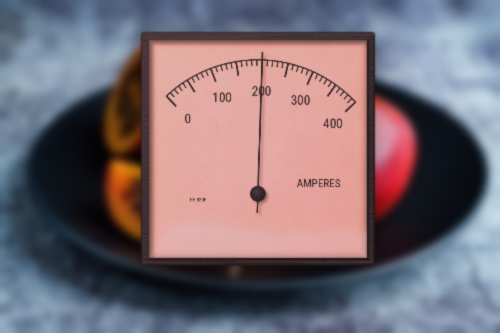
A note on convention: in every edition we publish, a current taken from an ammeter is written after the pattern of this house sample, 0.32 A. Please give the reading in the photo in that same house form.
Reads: 200 A
